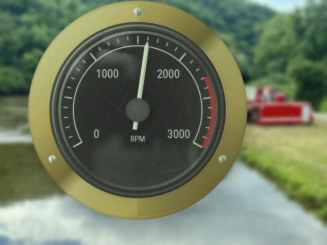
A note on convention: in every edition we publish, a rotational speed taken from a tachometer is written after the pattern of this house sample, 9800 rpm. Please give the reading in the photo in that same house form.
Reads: 1600 rpm
